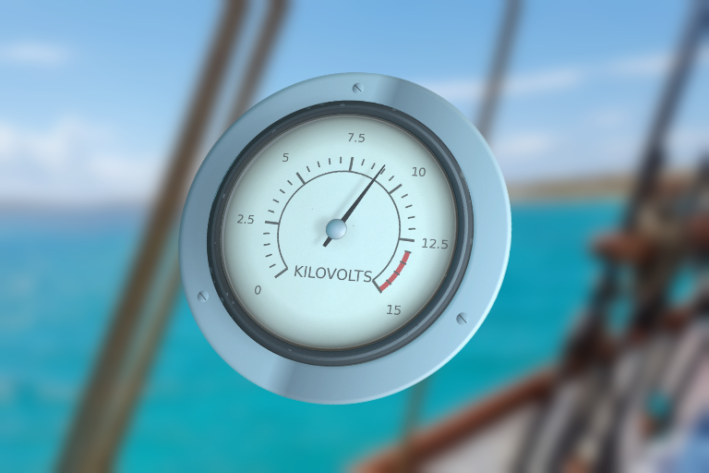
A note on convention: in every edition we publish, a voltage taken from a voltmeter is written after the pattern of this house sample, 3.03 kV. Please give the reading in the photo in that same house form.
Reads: 9 kV
